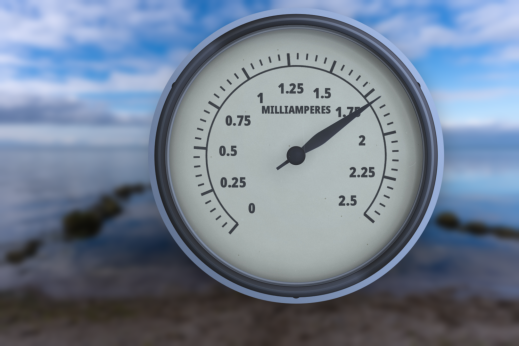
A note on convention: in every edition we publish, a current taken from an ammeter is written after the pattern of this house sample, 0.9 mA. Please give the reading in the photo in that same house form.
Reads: 1.8 mA
